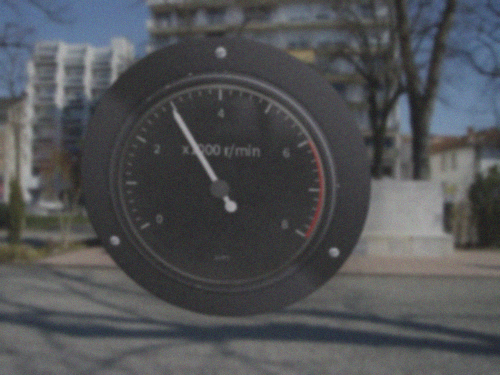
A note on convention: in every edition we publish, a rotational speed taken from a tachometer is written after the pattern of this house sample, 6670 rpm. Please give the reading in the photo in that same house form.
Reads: 3000 rpm
